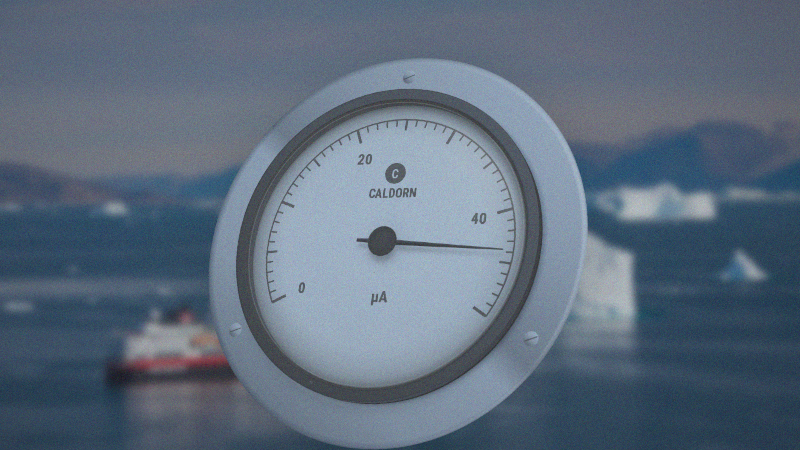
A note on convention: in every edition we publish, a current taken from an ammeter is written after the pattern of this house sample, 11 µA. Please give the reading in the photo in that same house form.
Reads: 44 µA
